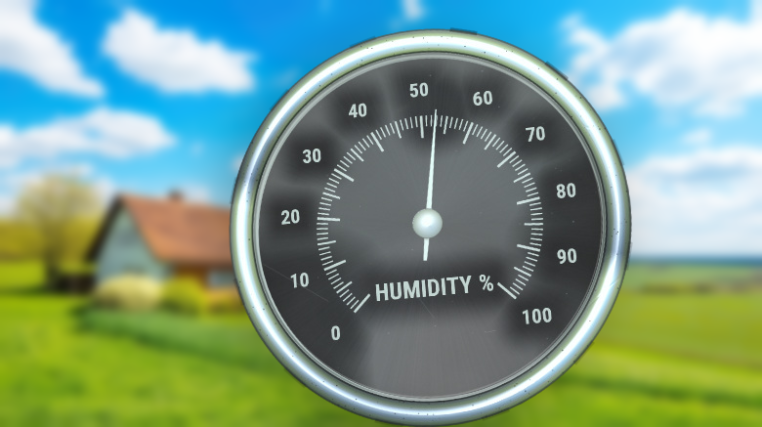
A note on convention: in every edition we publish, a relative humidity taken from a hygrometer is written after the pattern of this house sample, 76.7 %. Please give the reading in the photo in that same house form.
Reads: 53 %
